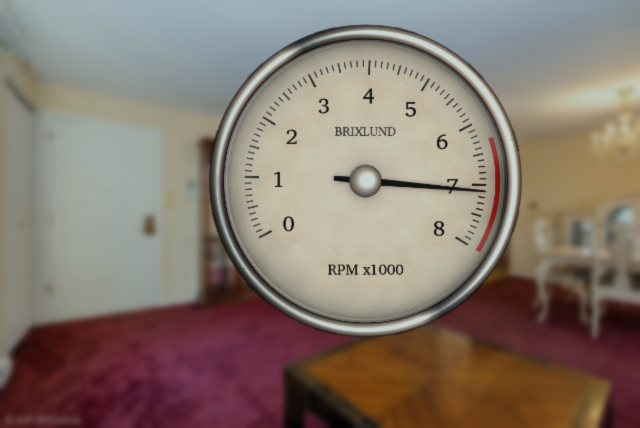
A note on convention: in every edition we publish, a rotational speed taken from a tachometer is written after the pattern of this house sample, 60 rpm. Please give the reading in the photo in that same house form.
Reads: 7100 rpm
